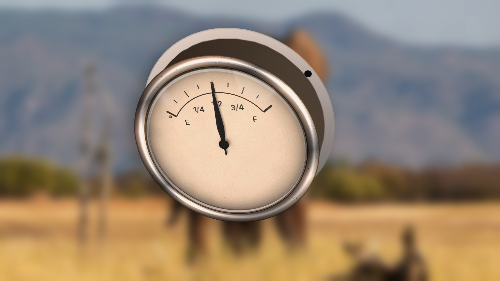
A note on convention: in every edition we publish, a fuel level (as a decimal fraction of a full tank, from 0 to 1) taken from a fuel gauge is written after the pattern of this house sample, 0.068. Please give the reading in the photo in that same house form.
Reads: 0.5
